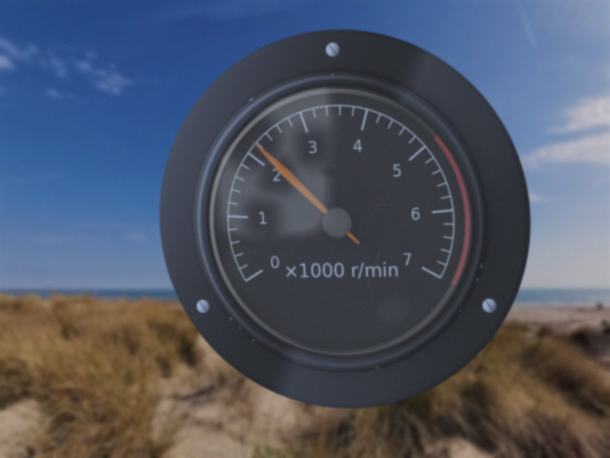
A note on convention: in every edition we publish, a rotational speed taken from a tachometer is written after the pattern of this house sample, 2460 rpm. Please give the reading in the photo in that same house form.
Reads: 2200 rpm
